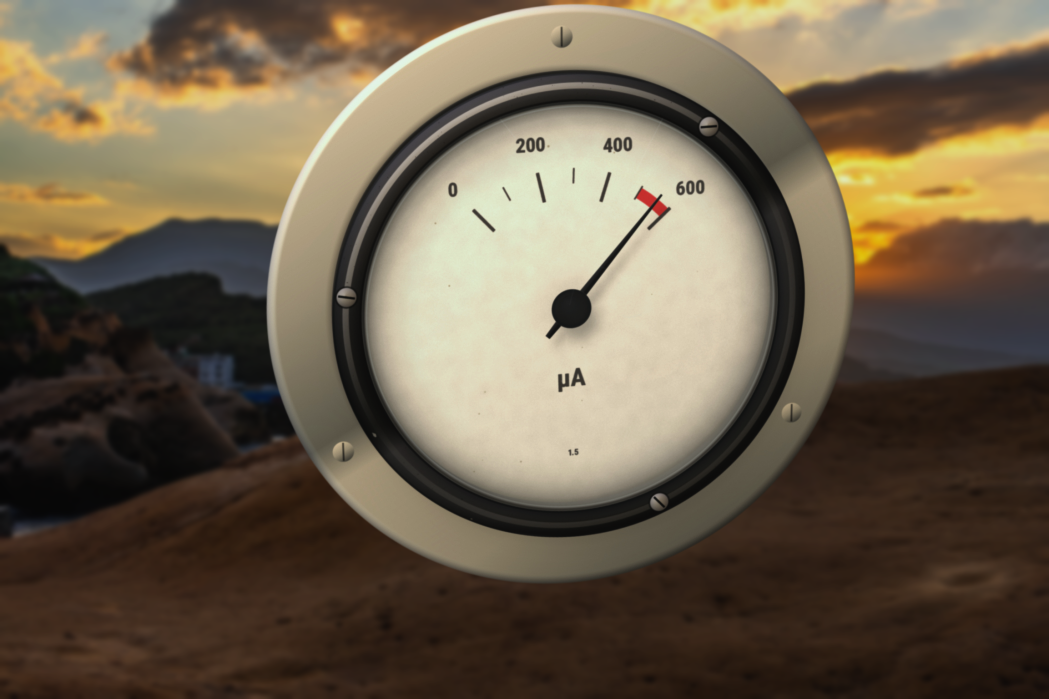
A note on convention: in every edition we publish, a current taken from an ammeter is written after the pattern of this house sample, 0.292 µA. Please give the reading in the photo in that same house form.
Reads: 550 µA
